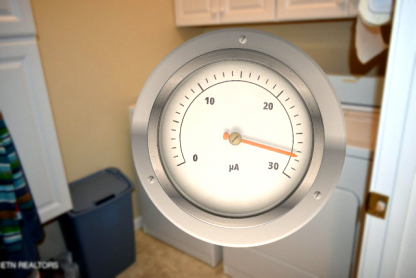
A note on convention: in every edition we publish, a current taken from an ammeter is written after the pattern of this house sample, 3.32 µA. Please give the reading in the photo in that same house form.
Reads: 27.5 µA
